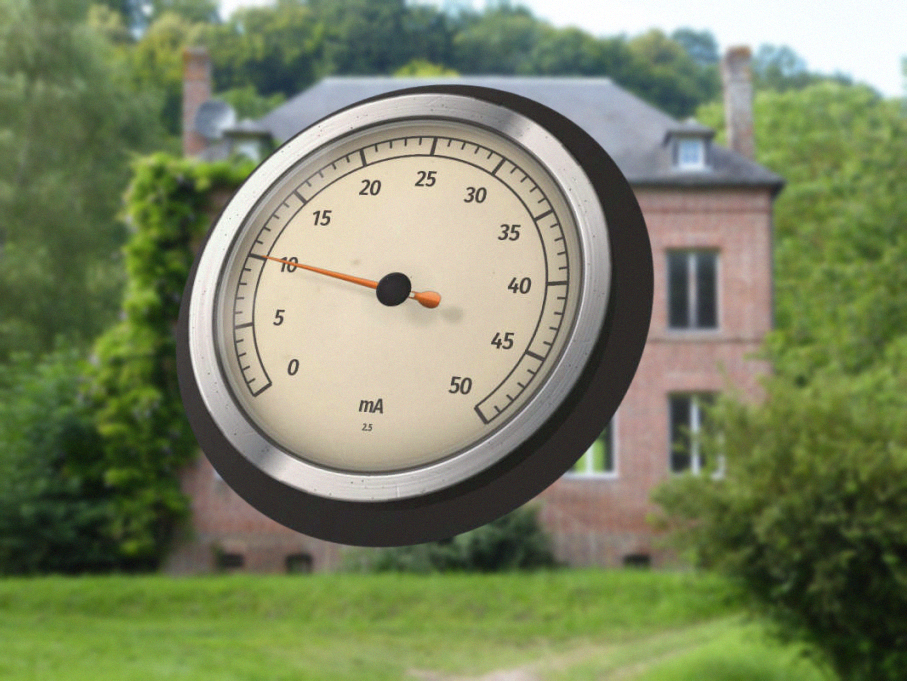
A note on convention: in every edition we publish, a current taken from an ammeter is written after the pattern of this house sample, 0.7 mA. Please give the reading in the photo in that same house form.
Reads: 10 mA
